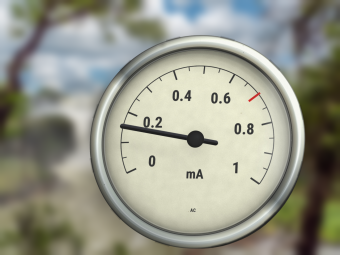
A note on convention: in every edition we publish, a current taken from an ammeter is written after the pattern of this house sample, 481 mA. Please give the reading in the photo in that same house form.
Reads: 0.15 mA
